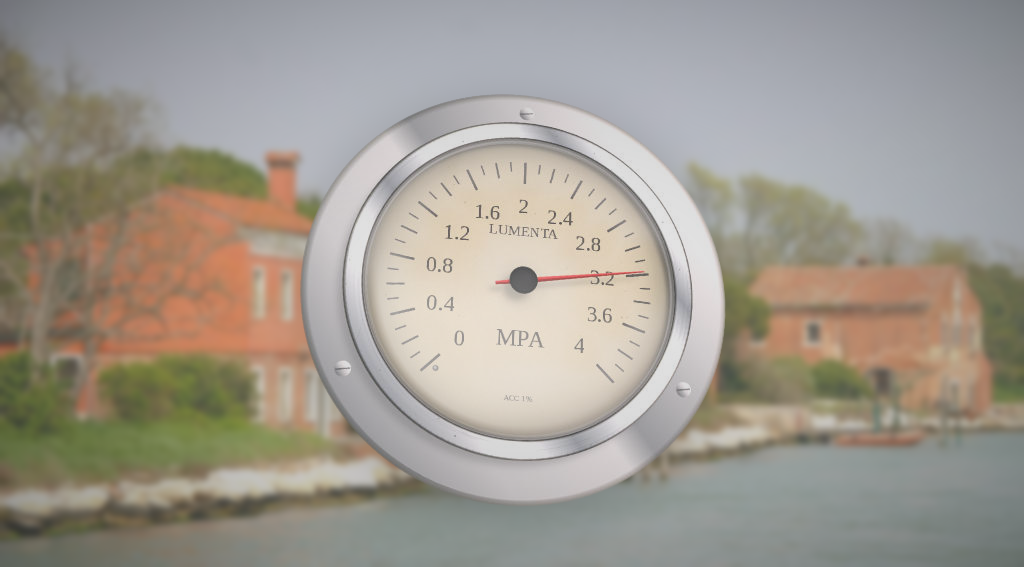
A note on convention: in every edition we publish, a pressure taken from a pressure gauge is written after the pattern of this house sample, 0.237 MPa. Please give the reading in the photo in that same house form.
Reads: 3.2 MPa
